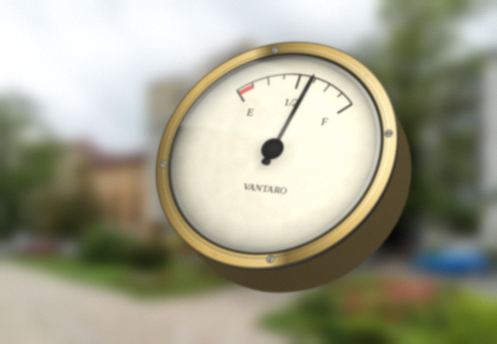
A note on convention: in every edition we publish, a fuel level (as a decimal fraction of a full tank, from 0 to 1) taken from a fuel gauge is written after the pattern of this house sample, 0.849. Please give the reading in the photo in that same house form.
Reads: 0.625
